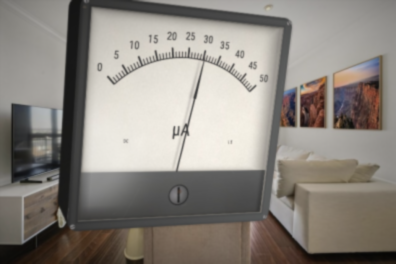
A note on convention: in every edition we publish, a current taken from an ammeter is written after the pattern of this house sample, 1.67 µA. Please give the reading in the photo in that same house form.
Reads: 30 µA
